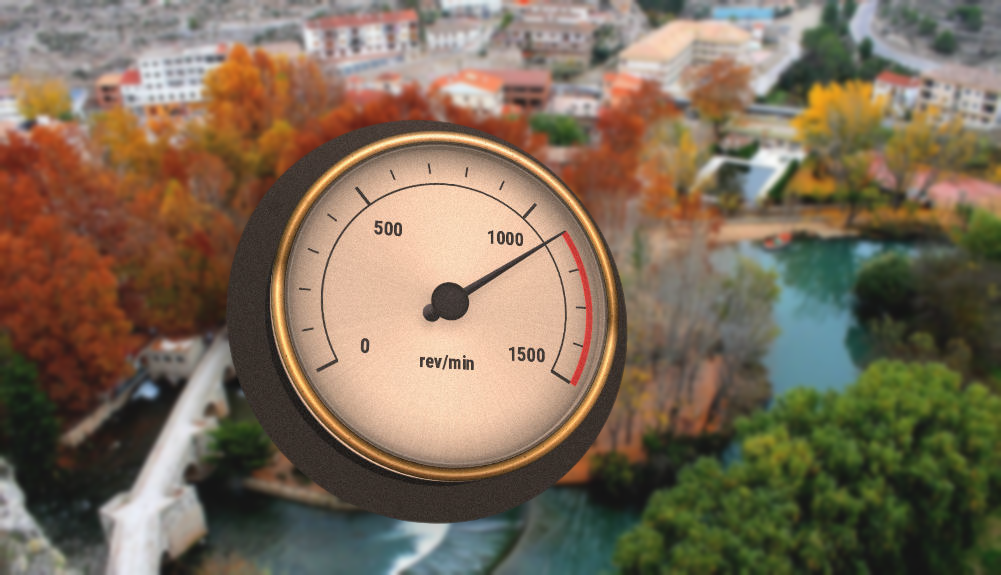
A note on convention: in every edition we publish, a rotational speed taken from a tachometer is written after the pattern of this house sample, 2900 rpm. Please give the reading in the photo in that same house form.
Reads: 1100 rpm
